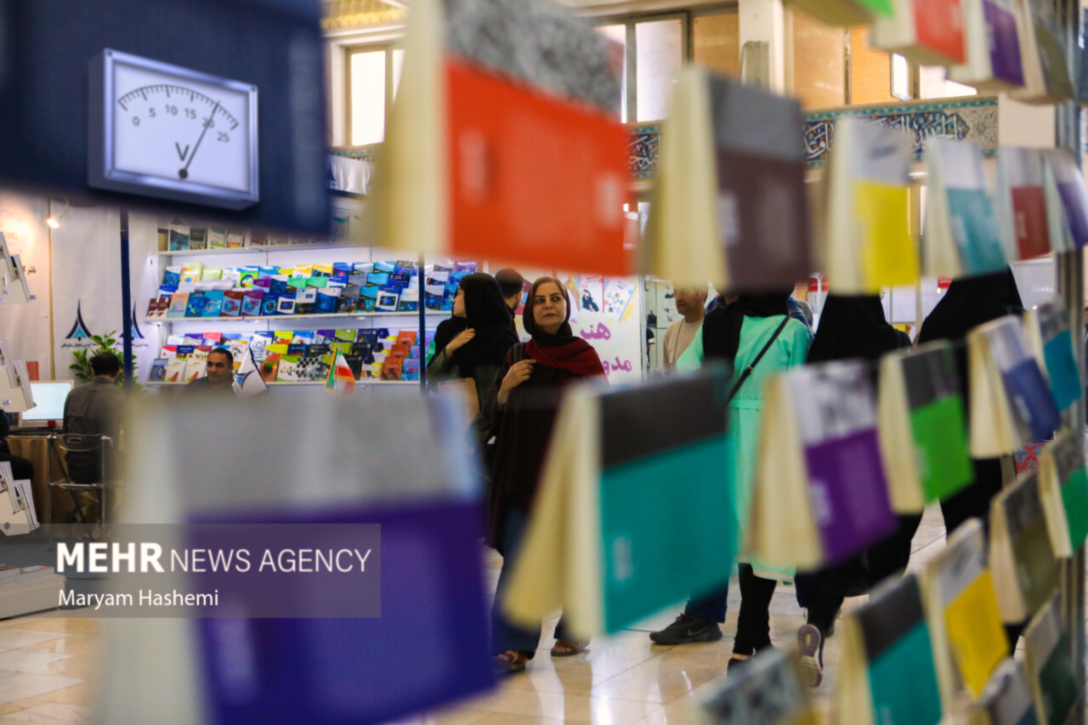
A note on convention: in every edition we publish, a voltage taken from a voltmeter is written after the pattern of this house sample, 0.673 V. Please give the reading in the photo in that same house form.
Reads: 20 V
